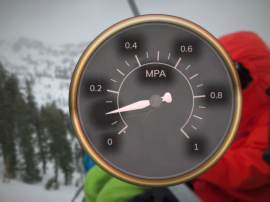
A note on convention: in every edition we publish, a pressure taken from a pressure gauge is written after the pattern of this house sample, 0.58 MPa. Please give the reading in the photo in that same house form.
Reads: 0.1 MPa
